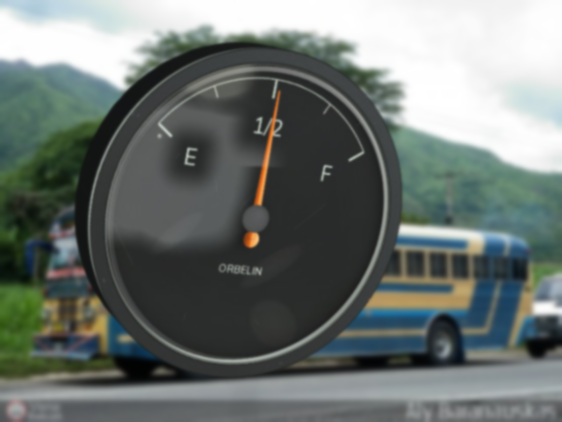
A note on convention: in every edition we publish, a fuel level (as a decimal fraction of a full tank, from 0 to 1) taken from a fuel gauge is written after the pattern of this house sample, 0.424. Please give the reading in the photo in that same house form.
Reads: 0.5
